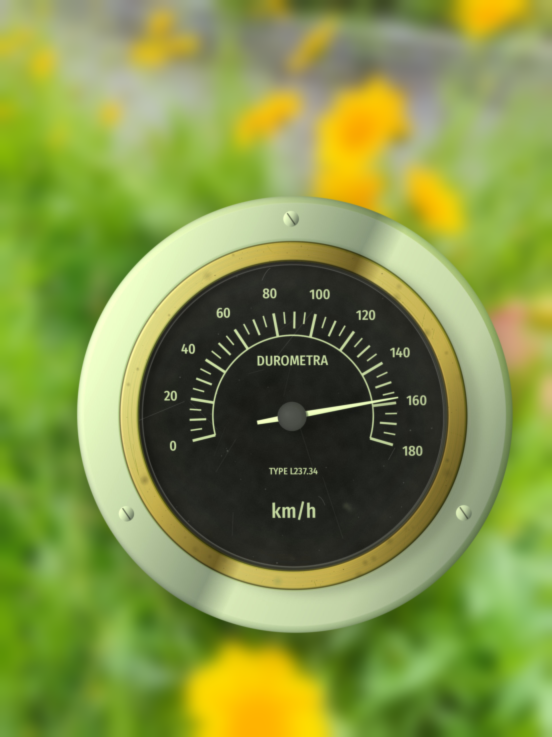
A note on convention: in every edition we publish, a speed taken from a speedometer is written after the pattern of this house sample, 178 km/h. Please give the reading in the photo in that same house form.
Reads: 157.5 km/h
